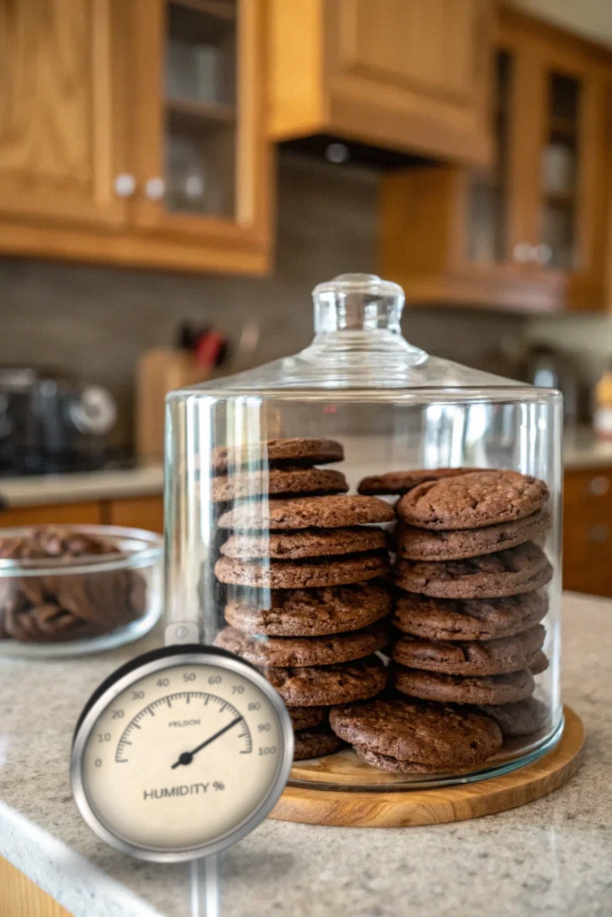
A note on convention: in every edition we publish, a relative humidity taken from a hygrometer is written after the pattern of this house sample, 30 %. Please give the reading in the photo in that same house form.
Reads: 80 %
